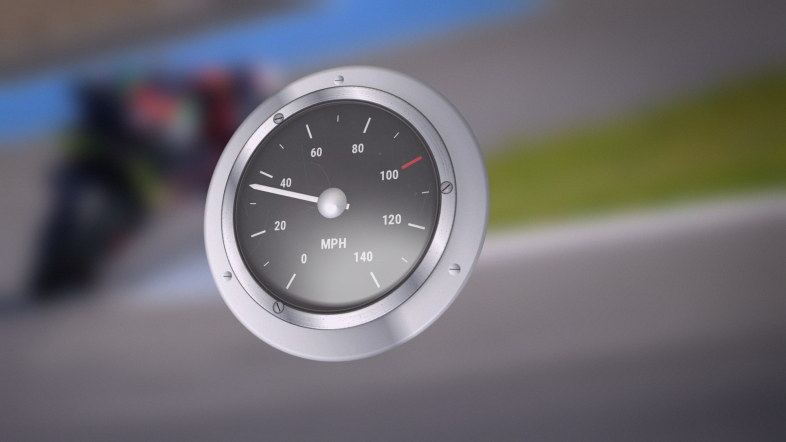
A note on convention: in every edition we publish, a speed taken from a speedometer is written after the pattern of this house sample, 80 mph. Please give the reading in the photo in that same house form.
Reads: 35 mph
